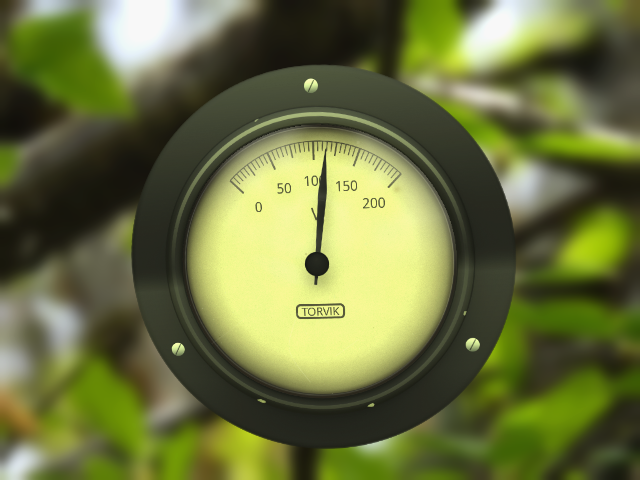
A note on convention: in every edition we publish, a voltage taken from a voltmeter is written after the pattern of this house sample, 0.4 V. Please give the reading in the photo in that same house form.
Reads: 115 V
